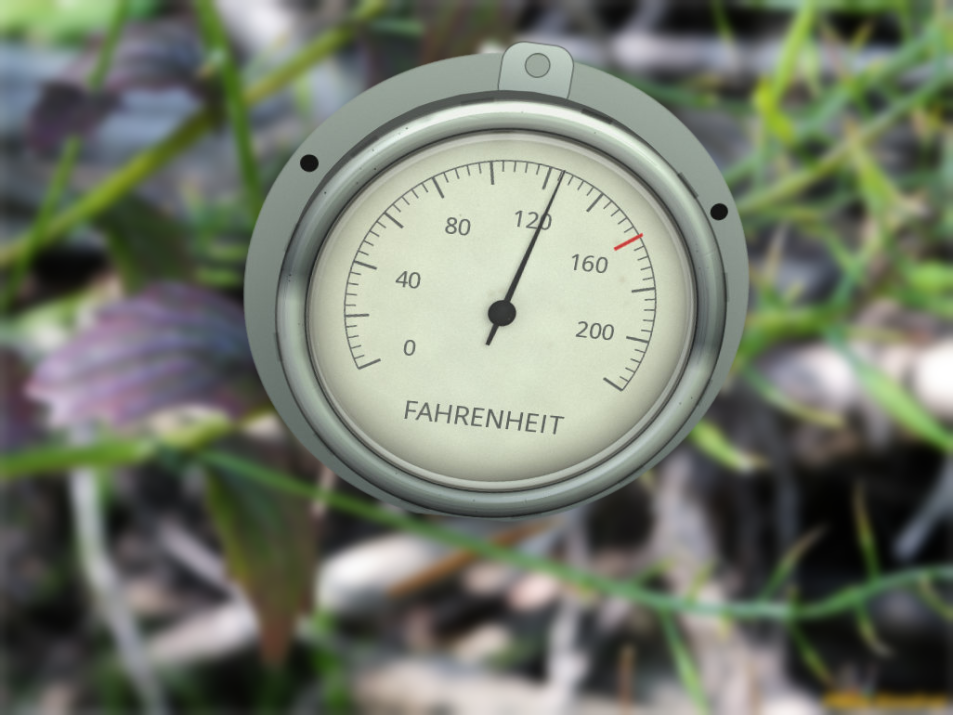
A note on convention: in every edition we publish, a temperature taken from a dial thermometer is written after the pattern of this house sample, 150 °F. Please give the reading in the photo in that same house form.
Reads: 124 °F
